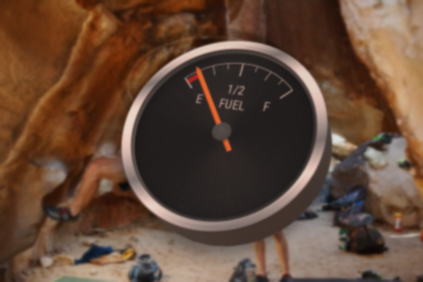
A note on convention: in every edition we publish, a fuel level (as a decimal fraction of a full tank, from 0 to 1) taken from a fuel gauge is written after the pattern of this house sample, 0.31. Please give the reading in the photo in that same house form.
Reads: 0.125
